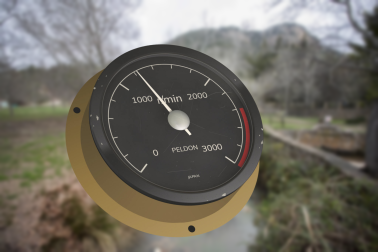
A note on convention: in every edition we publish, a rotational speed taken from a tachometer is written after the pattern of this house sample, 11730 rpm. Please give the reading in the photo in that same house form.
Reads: 1200 rpm
